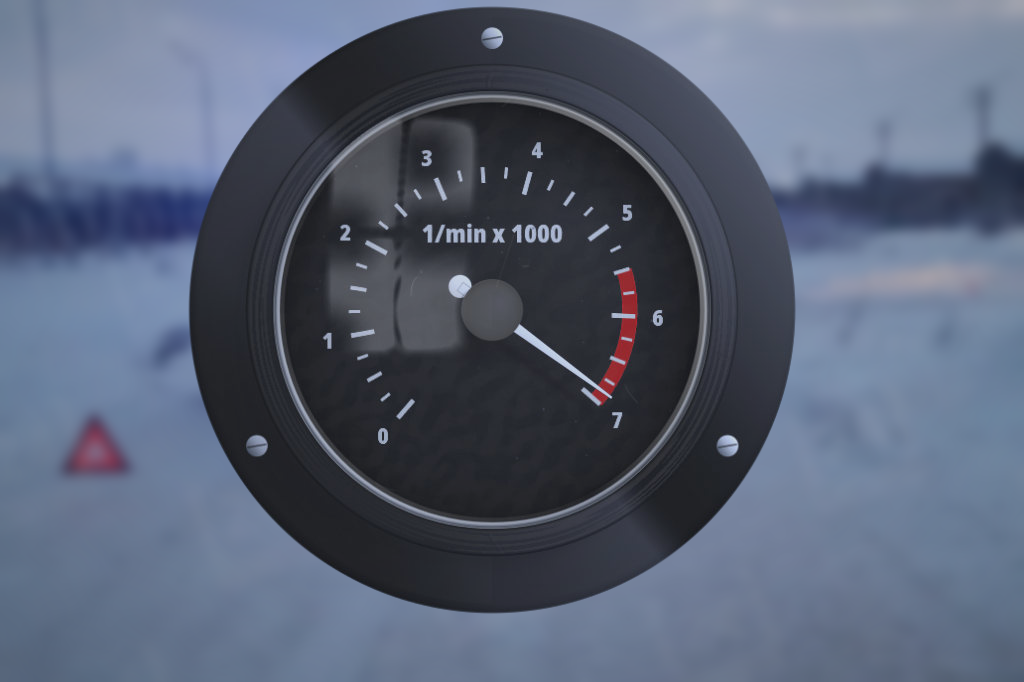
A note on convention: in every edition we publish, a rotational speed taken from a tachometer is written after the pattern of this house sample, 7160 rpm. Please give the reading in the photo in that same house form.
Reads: 6875 rpm
